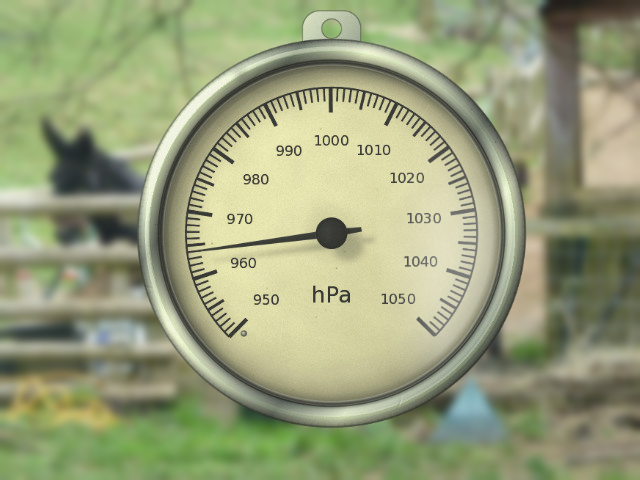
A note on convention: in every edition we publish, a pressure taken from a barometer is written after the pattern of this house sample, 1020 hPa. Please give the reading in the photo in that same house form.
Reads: 964 hPa
